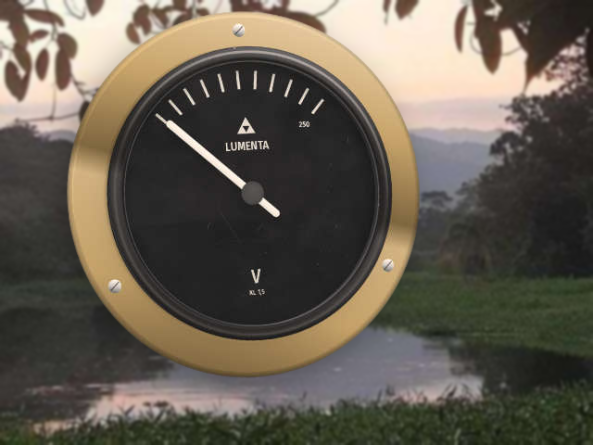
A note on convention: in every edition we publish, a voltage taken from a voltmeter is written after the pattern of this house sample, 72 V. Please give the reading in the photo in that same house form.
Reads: 0 V
